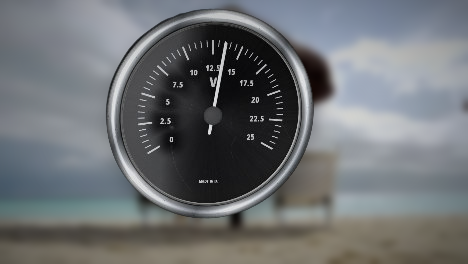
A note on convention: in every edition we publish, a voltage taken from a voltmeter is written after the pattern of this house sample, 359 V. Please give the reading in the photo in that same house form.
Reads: 13.5 V
